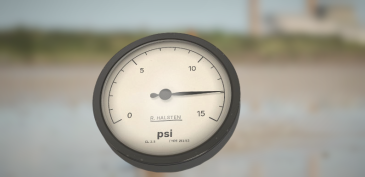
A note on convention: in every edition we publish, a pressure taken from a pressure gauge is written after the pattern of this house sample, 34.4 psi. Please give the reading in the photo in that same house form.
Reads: 13 psi
